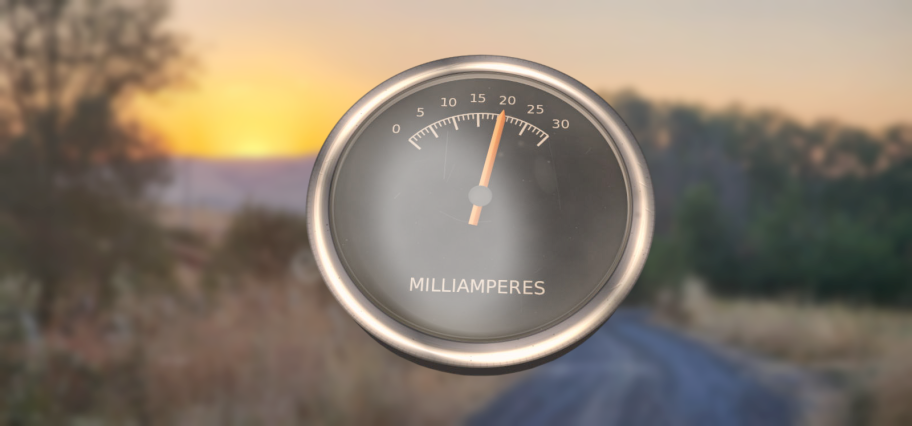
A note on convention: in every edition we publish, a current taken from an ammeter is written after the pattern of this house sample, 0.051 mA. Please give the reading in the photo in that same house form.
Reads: 20 mA
